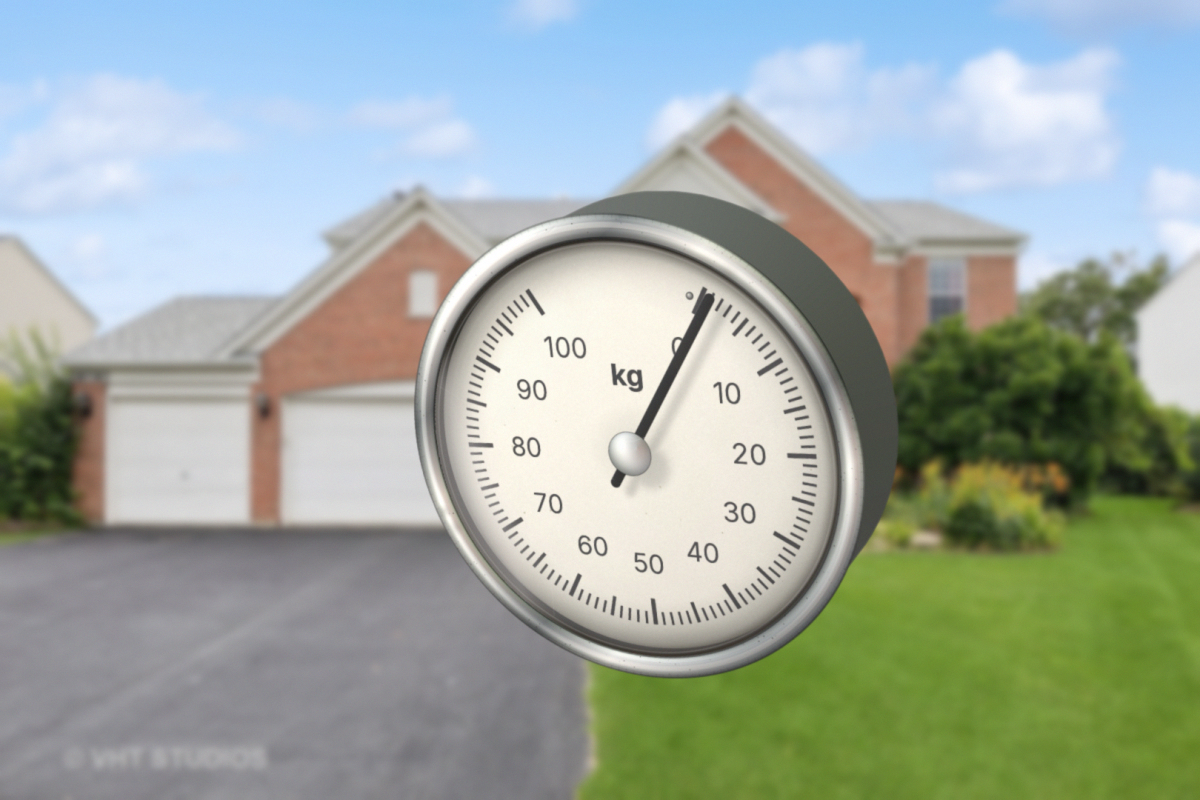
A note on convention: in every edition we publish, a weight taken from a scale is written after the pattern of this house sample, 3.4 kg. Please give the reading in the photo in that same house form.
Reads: 1 kg
